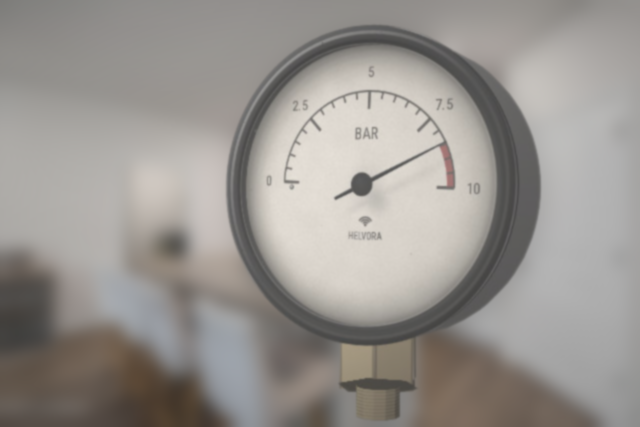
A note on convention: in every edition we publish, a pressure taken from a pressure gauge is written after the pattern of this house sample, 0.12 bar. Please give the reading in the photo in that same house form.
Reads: 8.5 bar
